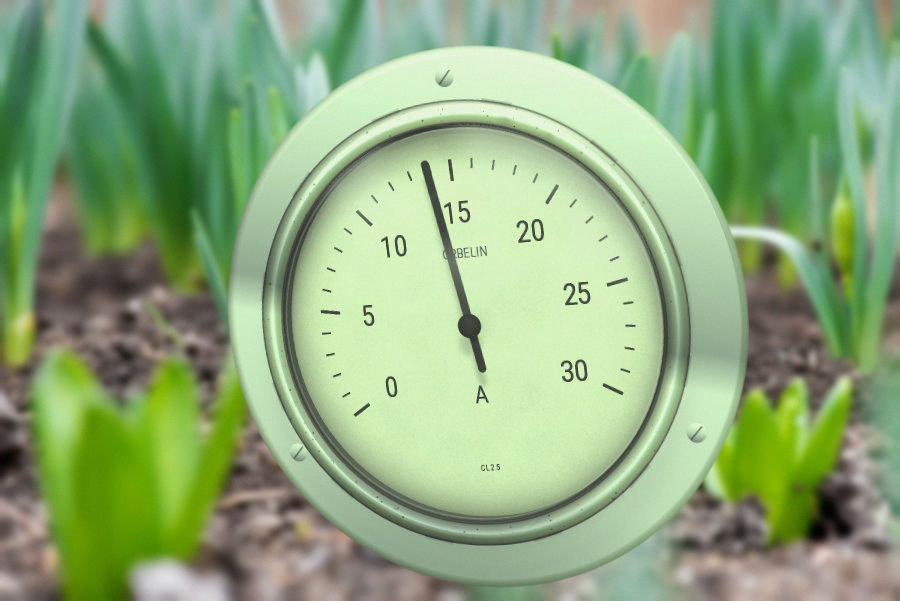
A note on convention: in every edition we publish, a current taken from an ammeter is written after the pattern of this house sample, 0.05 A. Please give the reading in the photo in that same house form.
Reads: 14 A
